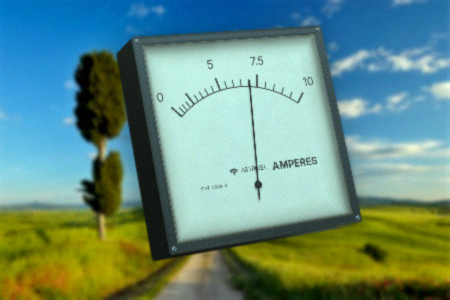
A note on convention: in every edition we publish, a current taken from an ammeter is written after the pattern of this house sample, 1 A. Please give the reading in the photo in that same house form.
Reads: 7 A
